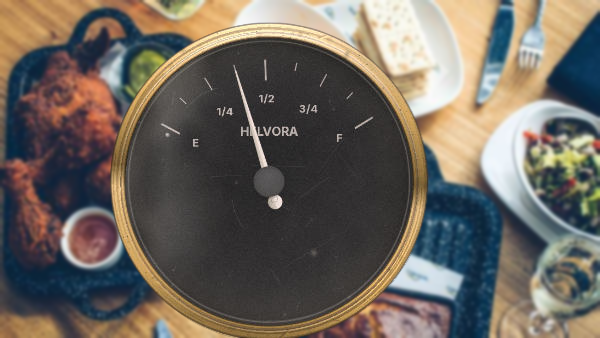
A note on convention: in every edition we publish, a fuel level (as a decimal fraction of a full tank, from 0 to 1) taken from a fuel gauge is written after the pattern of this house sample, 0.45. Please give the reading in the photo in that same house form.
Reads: 0.375
